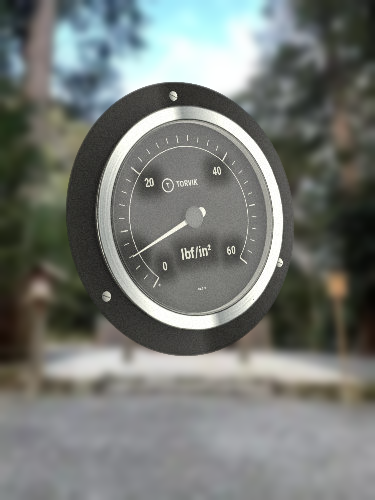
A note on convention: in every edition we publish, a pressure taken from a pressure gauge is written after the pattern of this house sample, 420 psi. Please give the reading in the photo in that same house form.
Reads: 6 psi
